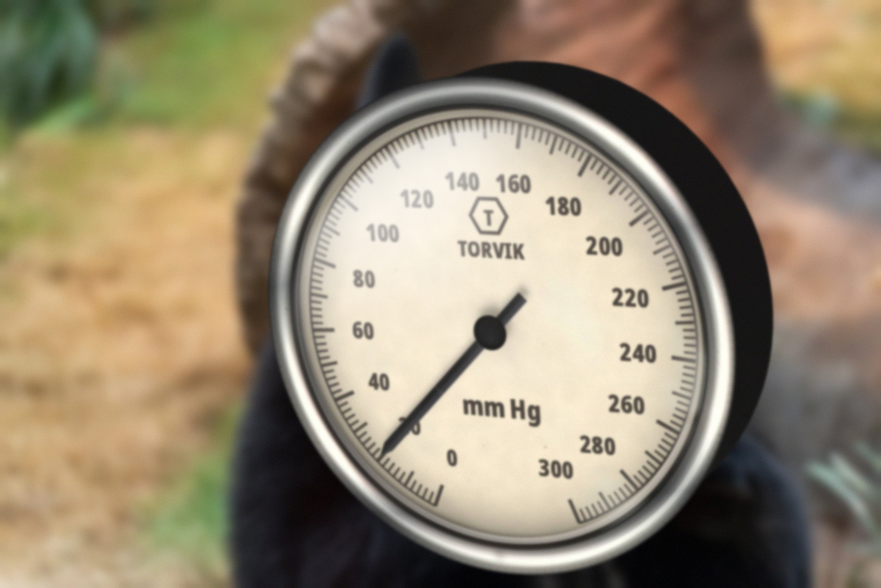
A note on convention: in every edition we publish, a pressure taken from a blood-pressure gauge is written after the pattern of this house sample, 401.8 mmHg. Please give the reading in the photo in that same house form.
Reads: 20 mmHg
